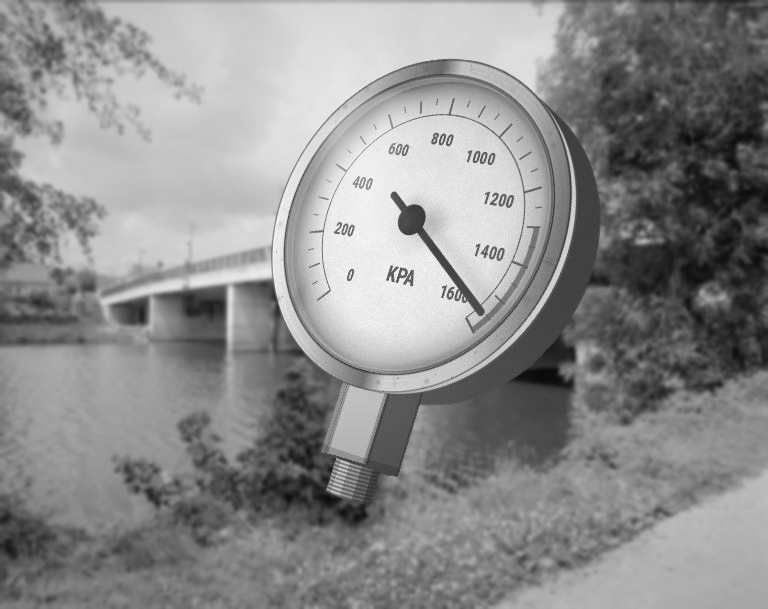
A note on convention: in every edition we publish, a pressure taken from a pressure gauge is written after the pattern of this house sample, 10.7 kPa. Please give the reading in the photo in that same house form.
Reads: 1550 kPa
